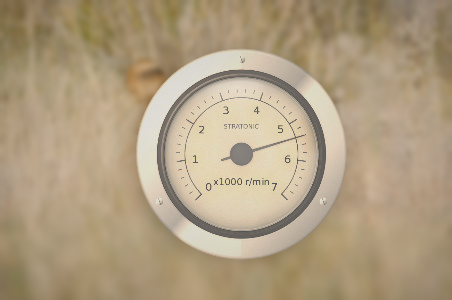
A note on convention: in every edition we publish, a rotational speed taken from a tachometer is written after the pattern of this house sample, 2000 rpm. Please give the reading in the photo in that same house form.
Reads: 5400 rpm
